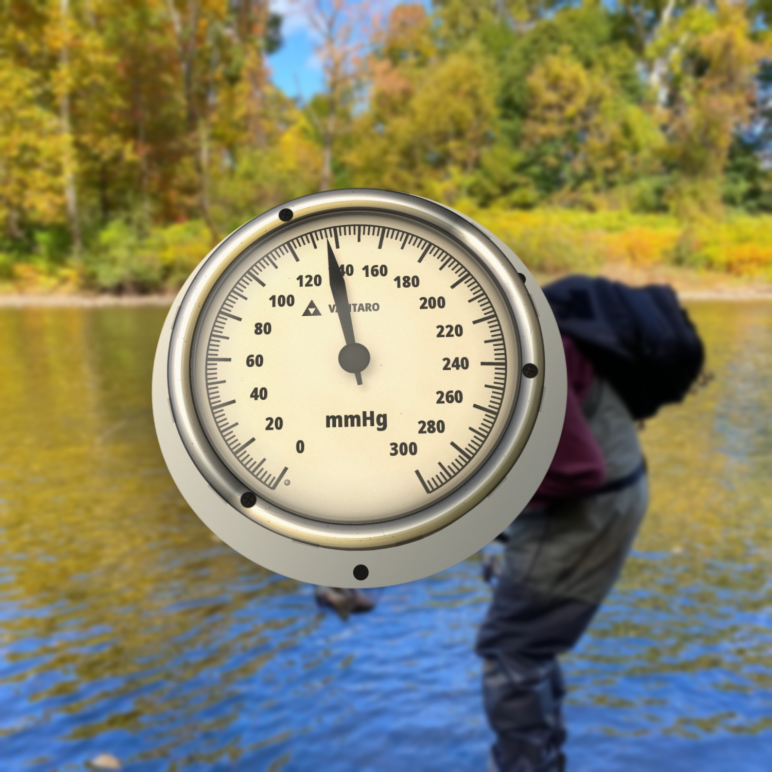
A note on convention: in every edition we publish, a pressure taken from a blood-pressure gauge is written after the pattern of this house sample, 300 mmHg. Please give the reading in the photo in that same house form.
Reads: 136 mmHg
